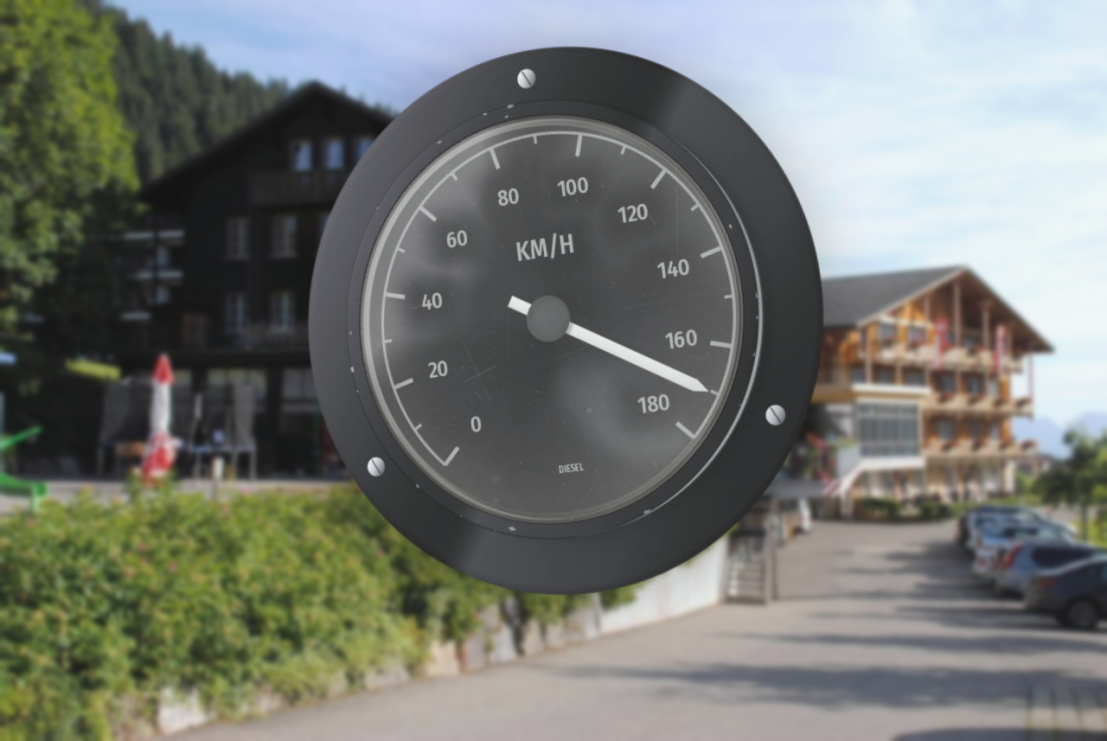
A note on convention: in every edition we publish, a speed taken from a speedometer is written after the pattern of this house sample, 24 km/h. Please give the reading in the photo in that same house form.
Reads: 170 km/h
